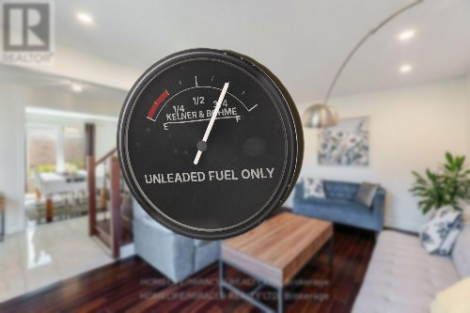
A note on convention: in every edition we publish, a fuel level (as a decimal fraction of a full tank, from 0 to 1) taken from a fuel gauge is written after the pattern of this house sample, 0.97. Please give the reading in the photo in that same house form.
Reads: 0.75
